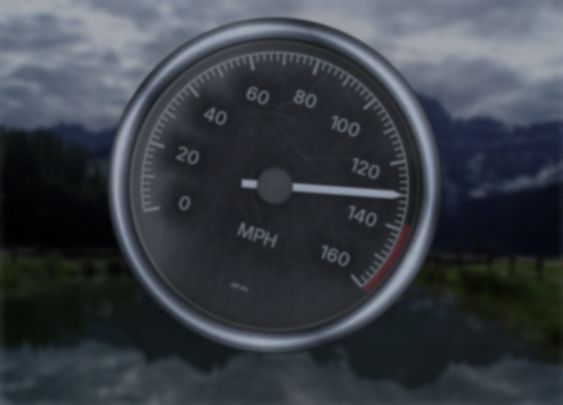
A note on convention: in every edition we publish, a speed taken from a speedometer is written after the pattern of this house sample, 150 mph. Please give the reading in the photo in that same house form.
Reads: 130 mph
